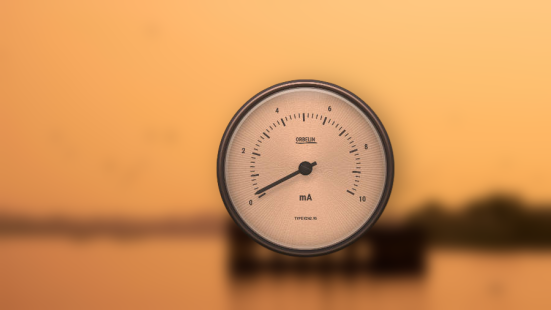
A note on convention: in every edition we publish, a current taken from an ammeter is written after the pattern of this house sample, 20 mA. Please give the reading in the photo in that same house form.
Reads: 0.2 mA
